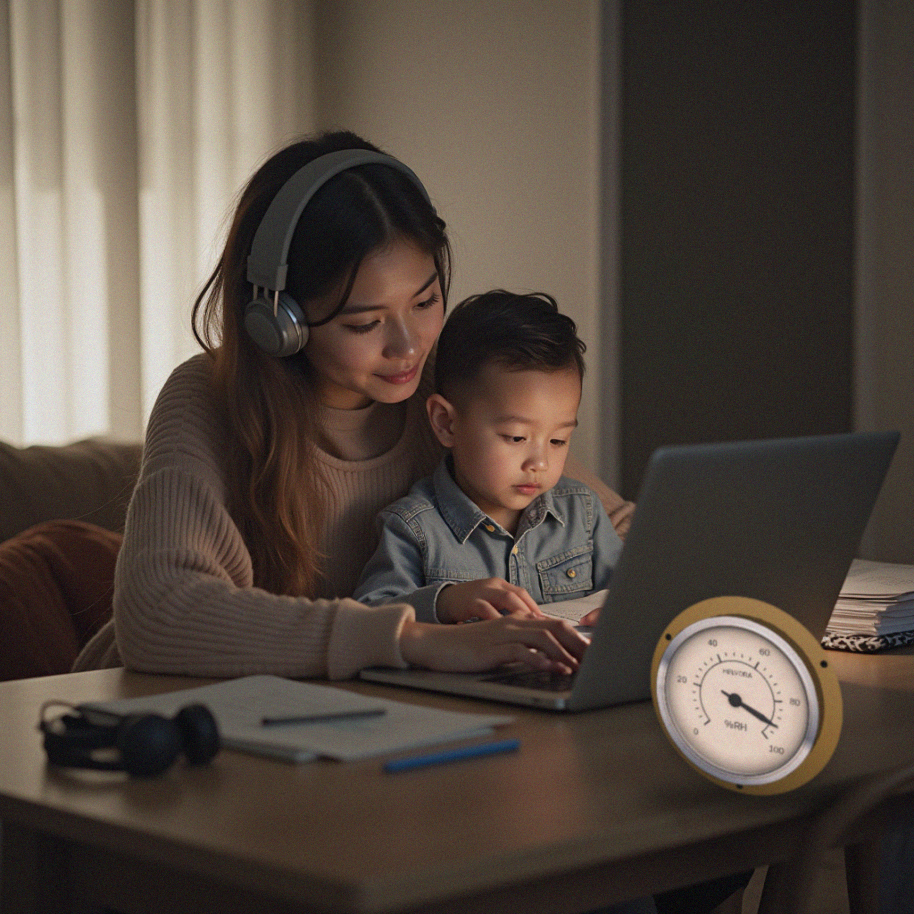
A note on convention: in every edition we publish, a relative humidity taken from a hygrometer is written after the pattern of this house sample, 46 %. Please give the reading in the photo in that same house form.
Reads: 92 %
